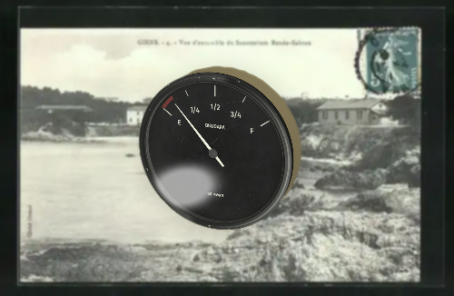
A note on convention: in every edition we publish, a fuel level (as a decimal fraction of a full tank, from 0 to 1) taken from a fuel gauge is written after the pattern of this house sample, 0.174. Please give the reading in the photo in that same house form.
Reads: 0.125
